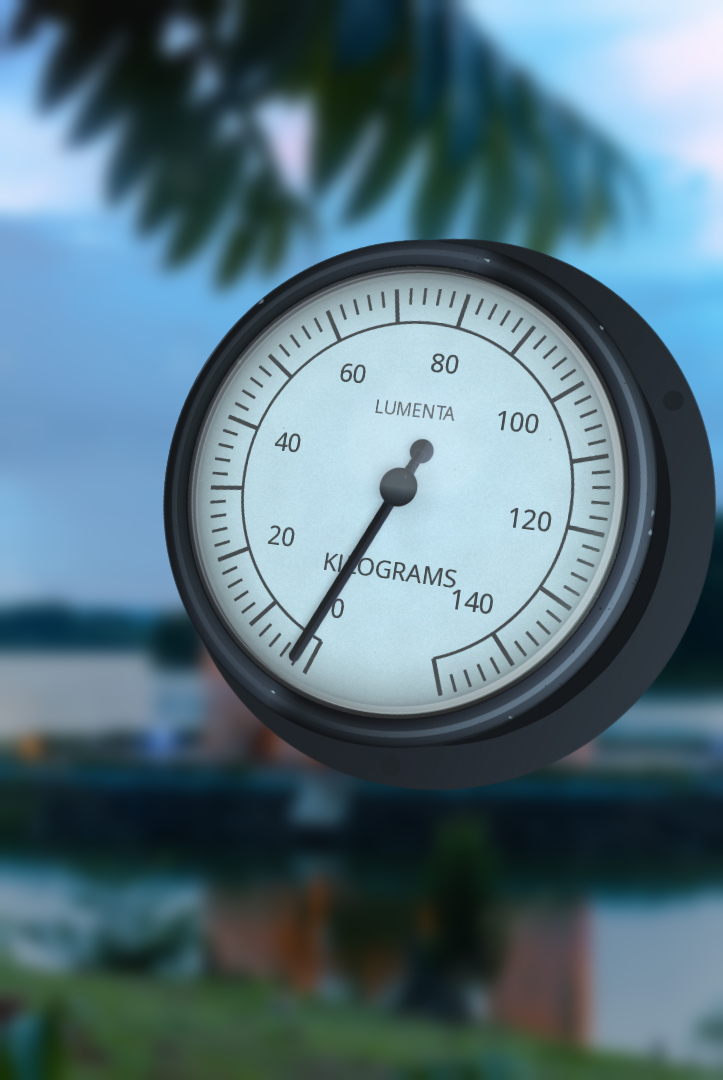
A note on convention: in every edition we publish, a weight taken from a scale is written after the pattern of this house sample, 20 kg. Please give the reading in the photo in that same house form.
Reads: 2 kg
